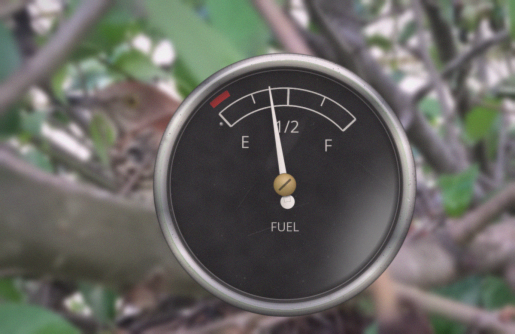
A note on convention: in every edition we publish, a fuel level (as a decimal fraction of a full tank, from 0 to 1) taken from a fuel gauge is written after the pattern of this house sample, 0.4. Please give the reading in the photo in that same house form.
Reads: 0.375
